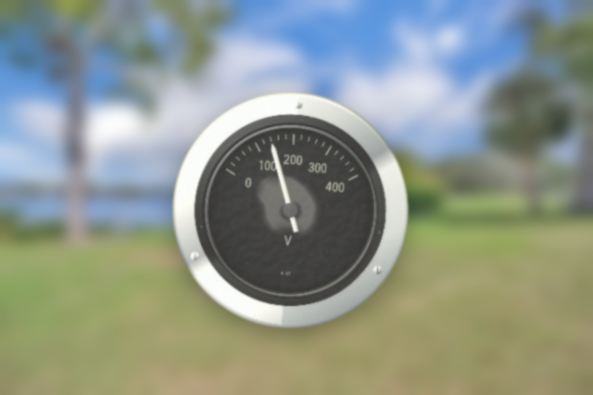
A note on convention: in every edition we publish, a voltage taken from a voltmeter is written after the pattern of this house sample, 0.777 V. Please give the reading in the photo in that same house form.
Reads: 140 V
